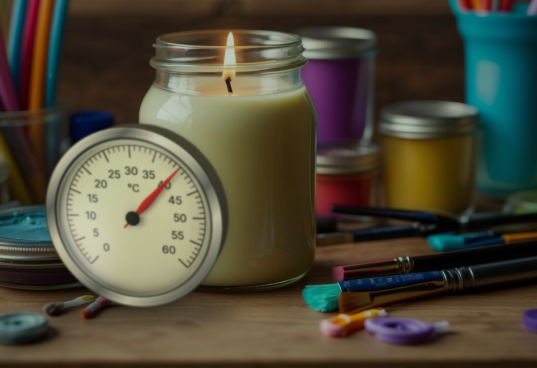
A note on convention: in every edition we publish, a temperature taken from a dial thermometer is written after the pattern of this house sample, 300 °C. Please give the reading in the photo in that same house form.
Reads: 40 °C
